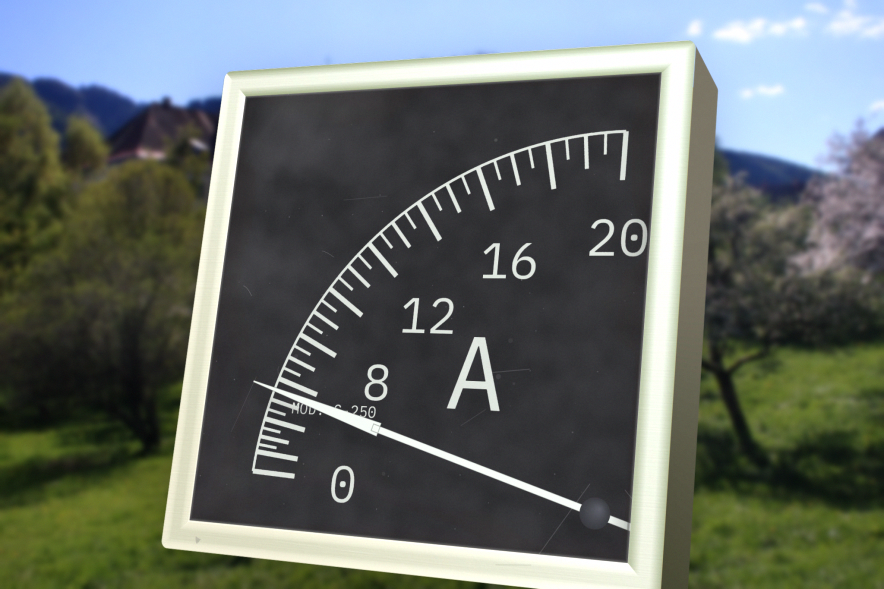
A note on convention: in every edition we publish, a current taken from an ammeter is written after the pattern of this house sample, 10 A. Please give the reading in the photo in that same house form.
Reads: 5.5 A
